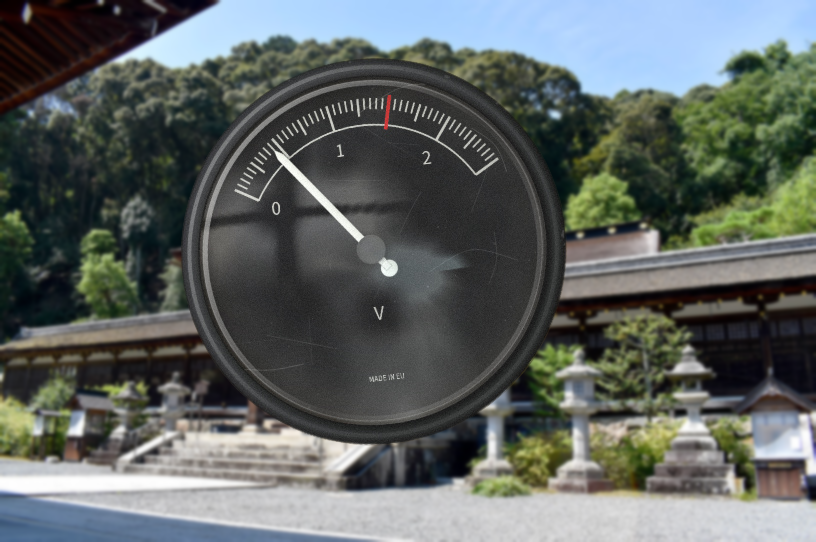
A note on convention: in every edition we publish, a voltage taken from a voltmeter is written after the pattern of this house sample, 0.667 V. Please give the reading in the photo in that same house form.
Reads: 0.45 V
